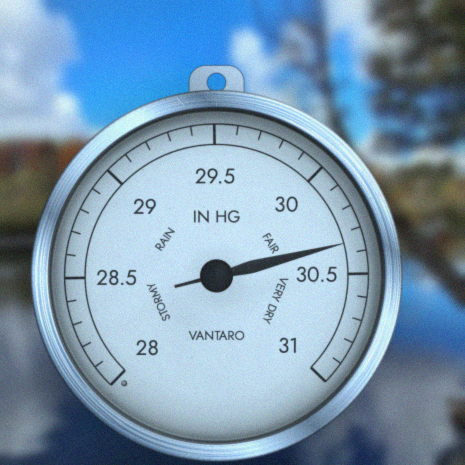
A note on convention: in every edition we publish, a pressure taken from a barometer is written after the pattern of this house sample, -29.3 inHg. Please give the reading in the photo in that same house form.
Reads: 30.35 inHg
